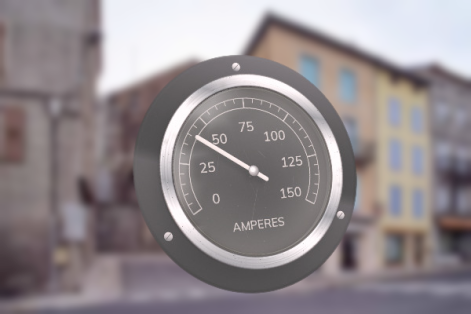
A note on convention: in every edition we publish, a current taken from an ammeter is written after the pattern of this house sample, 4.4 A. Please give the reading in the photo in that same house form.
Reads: 40 A
